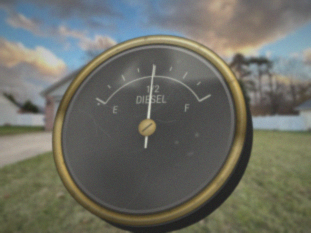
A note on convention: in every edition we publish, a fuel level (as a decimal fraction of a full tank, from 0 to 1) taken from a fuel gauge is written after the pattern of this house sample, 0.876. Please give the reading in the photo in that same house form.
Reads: 0.5
